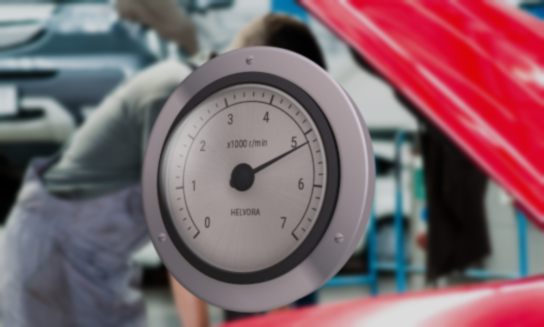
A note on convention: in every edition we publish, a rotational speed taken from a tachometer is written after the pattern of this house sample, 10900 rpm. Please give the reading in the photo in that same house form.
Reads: 5200 rpm
